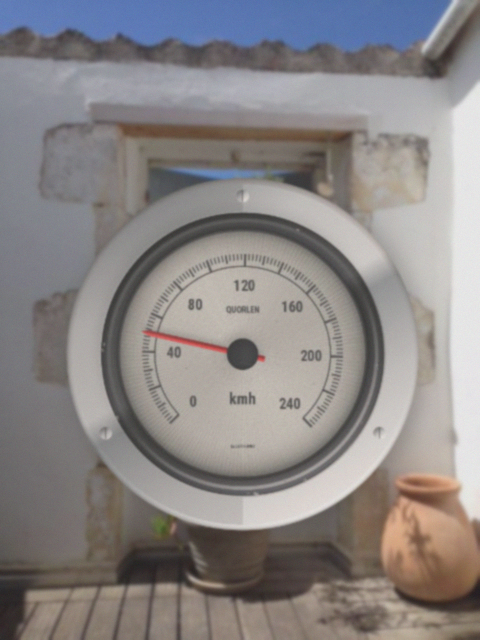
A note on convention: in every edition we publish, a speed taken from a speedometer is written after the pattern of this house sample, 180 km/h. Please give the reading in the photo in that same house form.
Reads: 50 km/h
